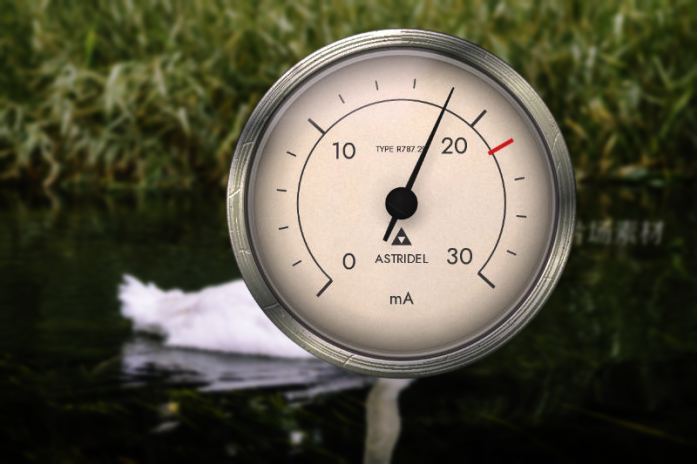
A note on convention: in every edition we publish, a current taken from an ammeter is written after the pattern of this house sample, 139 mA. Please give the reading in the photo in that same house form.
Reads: 18 mA
